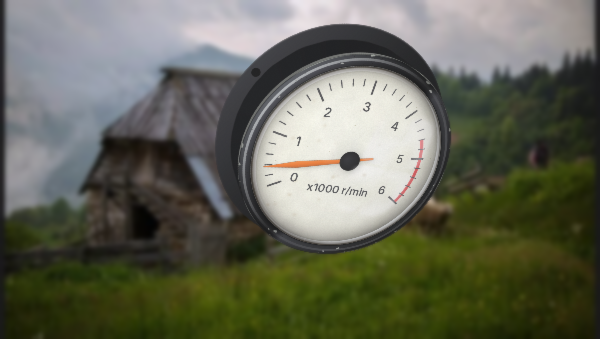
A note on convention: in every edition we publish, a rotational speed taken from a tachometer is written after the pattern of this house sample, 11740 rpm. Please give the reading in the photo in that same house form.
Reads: 400 rpm
